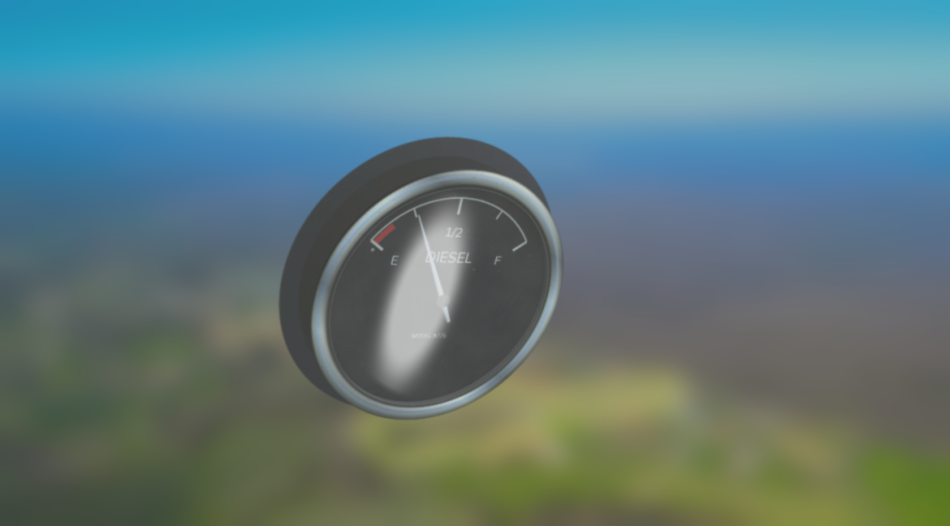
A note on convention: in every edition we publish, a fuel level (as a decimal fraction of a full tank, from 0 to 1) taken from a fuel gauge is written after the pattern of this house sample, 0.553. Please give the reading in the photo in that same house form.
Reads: 0.25
